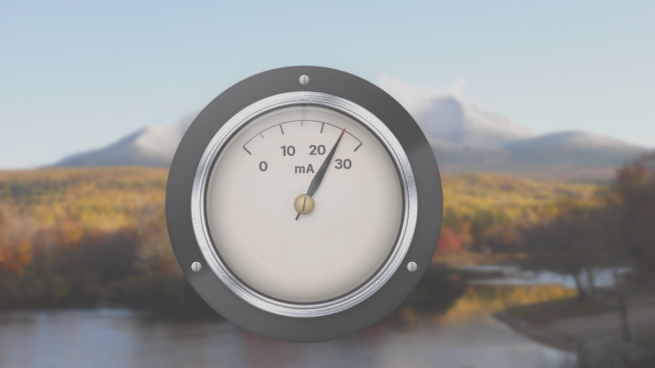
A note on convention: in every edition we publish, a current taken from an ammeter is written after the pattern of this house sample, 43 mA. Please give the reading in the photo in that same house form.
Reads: 25 mA
